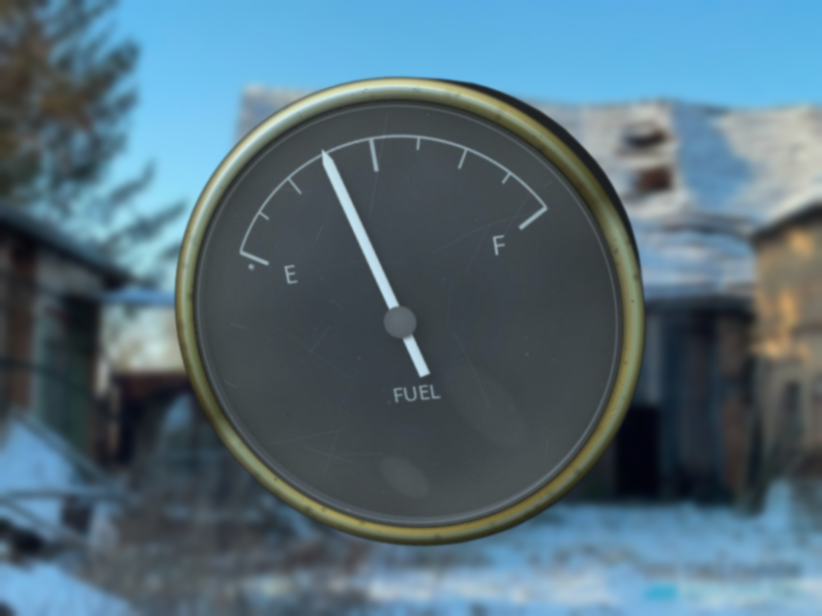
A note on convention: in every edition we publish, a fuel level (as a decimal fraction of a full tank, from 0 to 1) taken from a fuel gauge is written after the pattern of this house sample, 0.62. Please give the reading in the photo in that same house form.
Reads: 0.375
